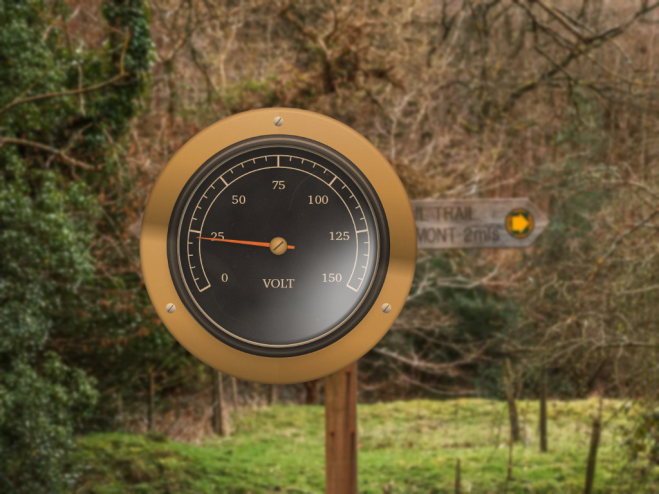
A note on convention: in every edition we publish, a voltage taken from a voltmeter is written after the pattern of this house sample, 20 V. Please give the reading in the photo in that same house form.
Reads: 22.5 V
